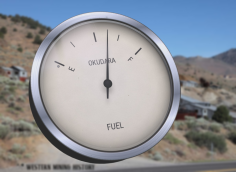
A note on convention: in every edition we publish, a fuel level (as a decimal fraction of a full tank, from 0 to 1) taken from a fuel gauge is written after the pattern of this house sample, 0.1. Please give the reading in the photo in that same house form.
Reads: 0.625
